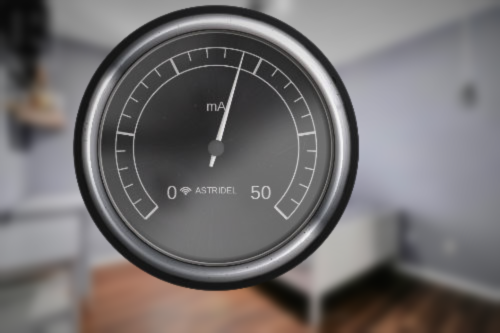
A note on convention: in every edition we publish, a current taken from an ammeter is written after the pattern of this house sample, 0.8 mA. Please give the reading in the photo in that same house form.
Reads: 28 mA
